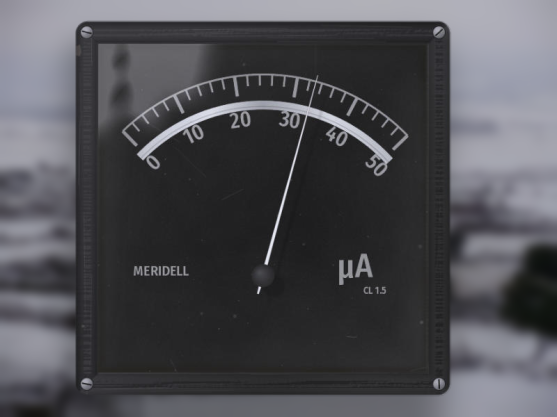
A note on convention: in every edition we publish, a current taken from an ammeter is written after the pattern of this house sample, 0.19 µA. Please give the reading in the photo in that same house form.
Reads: 33 µA
